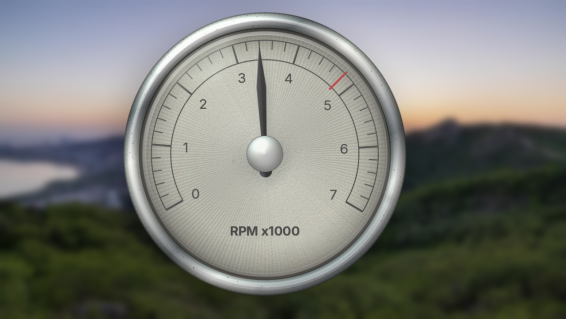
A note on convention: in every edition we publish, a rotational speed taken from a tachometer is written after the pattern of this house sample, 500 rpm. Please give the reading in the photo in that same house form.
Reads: 3400 rpm
